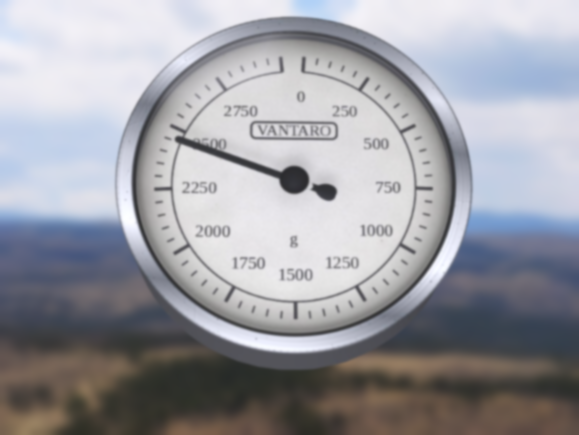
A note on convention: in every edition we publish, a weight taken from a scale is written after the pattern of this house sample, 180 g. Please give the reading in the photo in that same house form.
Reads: 2450 g
